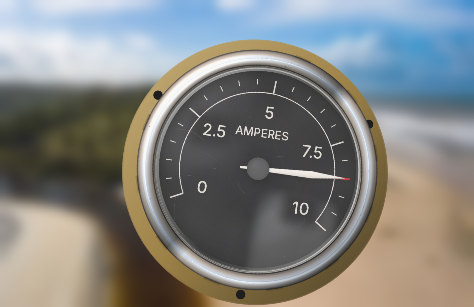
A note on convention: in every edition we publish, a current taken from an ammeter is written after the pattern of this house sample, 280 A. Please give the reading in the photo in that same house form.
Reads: 8.5 A
